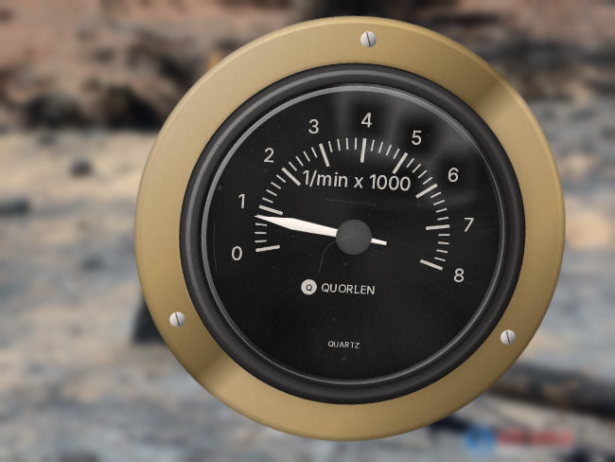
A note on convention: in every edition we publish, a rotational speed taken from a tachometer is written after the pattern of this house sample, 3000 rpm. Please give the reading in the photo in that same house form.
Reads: 800 rpm
